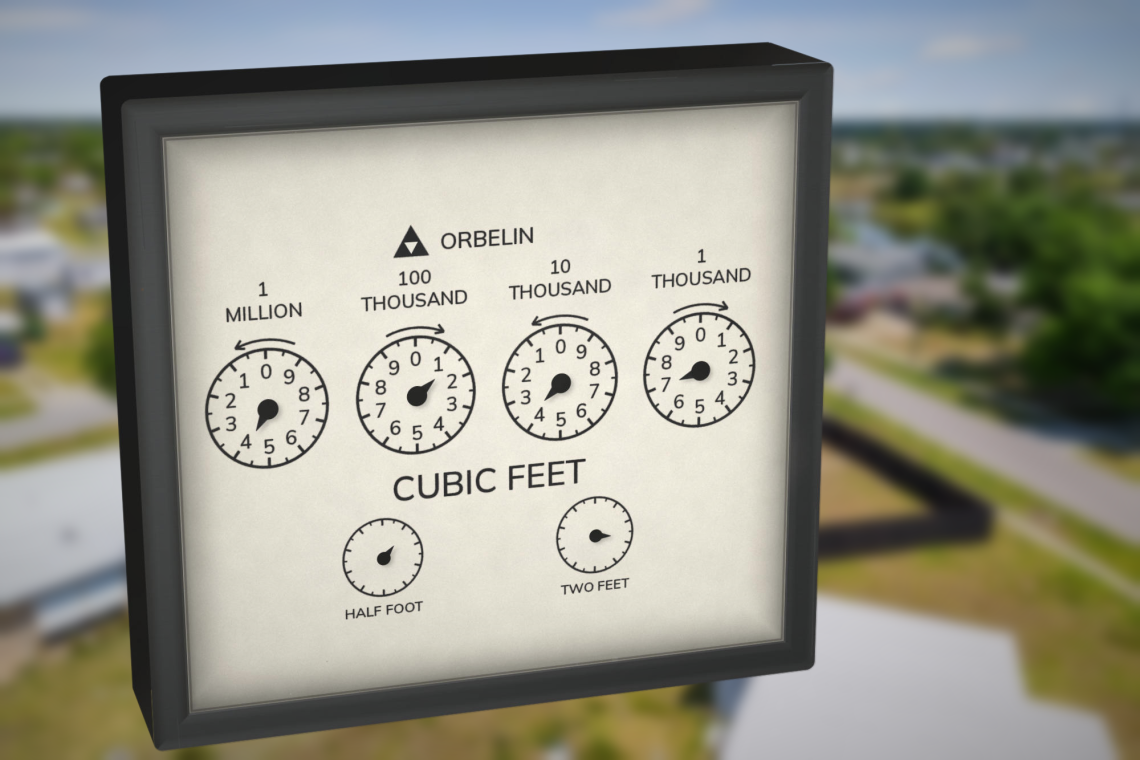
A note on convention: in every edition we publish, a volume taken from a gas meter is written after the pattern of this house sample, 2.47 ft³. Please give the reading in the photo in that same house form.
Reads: 413700 ft³
